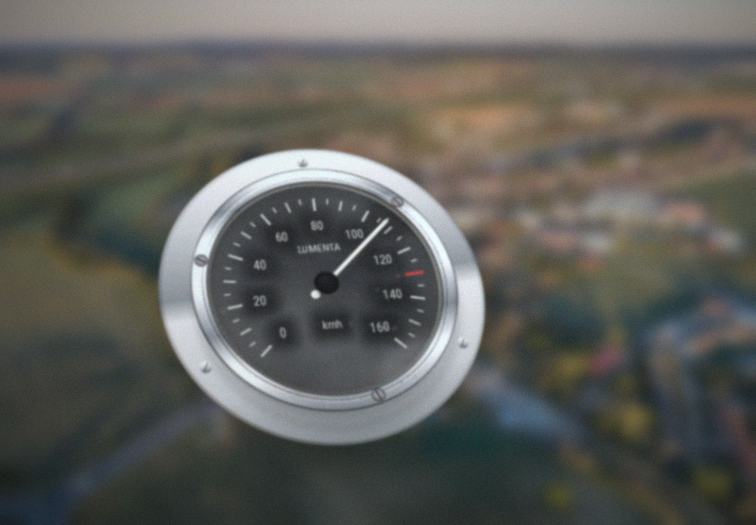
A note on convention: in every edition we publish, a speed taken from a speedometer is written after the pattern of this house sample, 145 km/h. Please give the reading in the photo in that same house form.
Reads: 107.5 km/h
